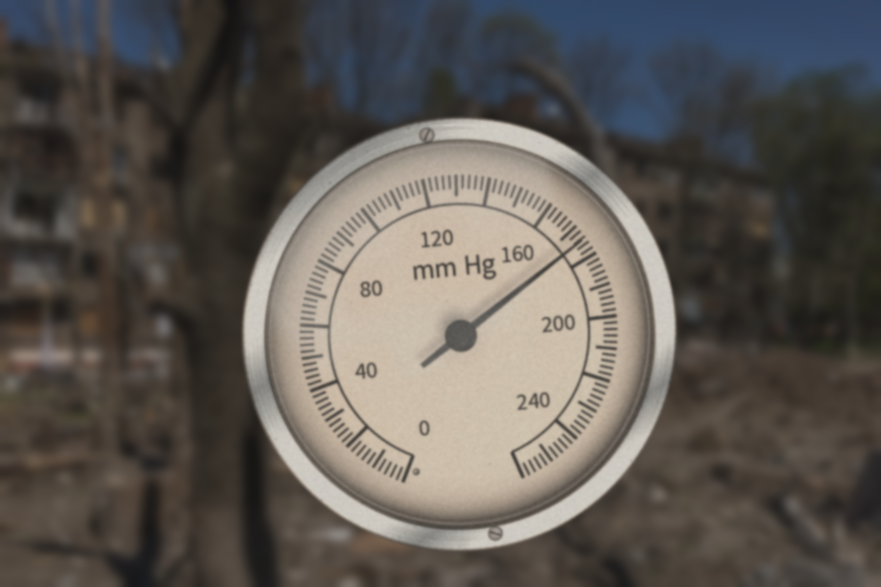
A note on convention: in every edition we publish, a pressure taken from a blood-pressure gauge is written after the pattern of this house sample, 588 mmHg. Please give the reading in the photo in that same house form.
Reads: 174 mmHg
